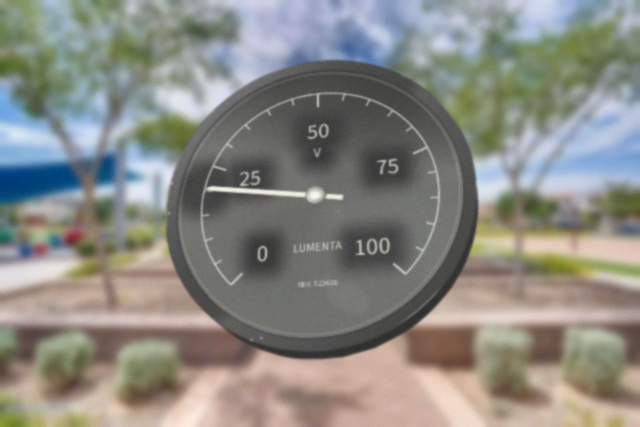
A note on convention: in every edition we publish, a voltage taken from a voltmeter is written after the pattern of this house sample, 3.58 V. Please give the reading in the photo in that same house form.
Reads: 20 V
